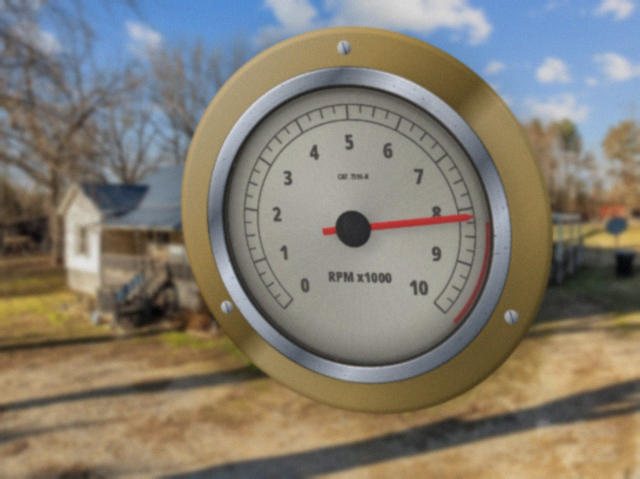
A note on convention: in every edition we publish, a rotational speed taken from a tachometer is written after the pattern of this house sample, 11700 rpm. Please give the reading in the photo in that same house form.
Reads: 8125 rpm
